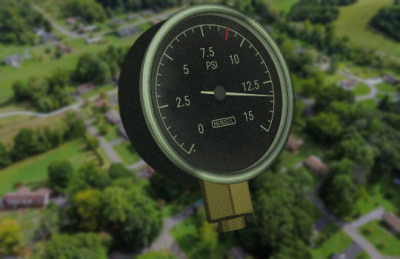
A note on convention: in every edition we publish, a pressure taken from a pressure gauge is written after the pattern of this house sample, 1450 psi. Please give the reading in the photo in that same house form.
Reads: 13.25 psi
